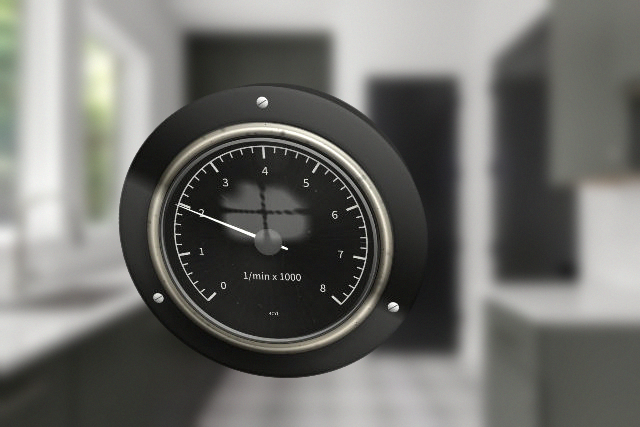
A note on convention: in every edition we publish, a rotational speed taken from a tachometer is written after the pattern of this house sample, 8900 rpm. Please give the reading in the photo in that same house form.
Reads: 2000 rpm
